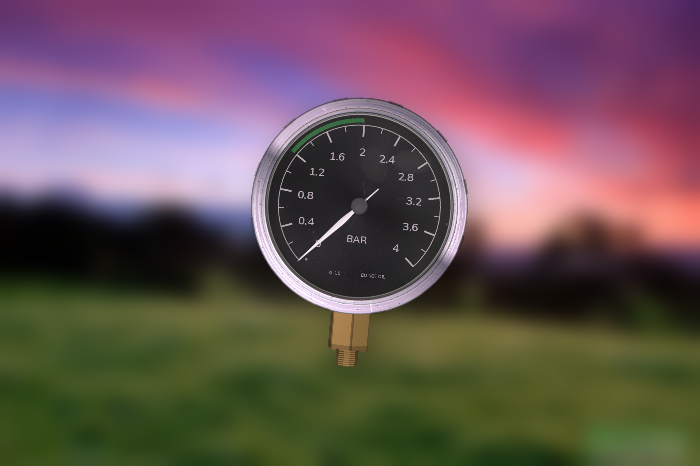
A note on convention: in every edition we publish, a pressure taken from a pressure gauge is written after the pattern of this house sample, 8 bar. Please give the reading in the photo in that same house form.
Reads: 0 bar
